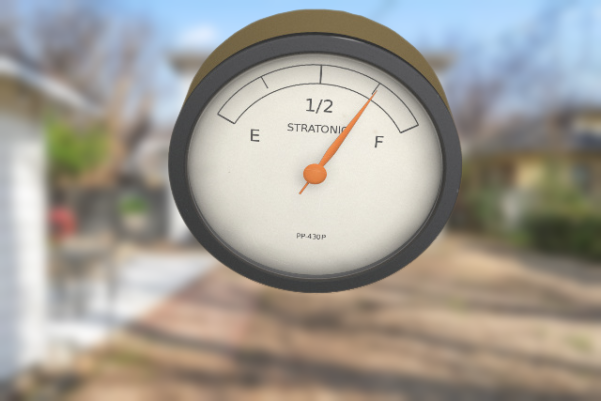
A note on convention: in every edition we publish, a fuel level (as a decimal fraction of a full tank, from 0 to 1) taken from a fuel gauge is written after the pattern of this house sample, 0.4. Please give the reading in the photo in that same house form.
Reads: 0.75
